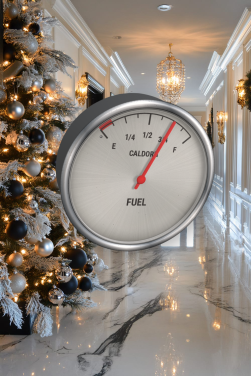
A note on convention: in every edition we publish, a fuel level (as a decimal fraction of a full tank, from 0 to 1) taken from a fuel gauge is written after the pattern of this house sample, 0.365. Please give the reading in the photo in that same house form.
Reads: 0.75
